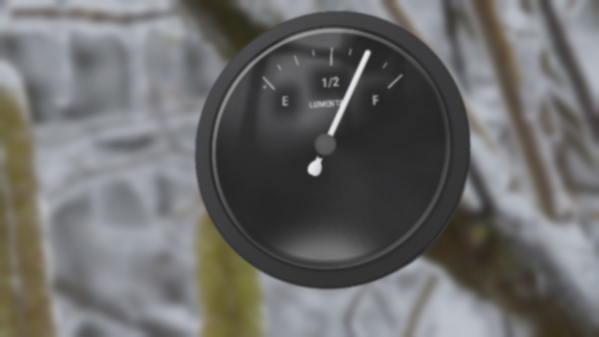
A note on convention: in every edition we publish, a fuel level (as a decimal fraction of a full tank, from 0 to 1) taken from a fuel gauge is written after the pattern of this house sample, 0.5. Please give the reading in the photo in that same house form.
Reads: 0.75
